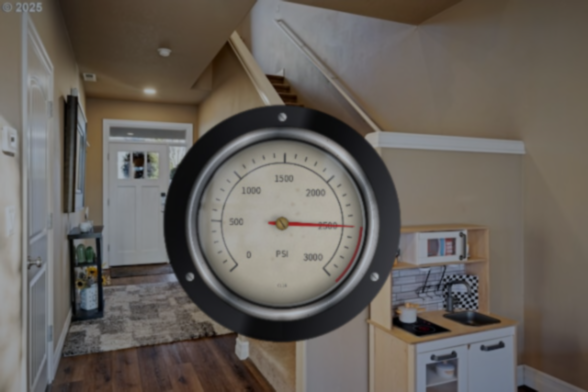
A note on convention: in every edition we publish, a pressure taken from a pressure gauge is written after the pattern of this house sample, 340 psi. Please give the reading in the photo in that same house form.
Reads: 2500 psi
